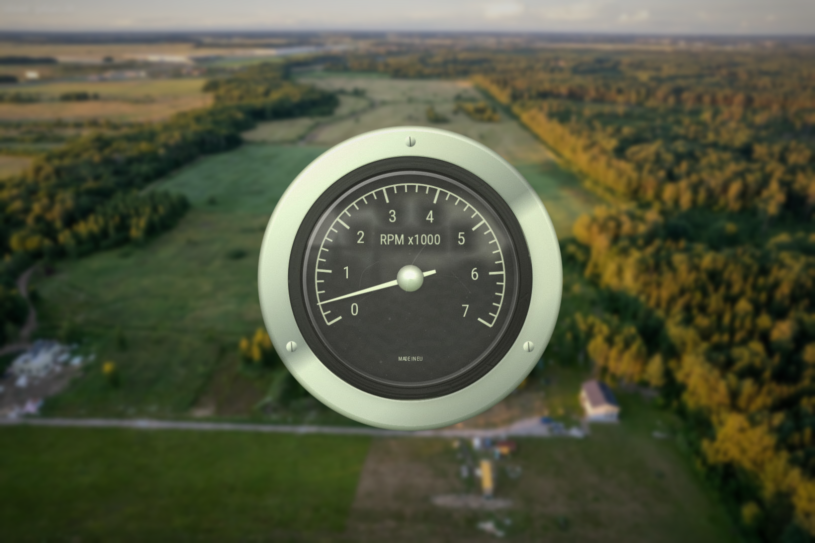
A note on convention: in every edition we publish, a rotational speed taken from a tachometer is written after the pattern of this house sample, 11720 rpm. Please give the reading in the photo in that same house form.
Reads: 400 rpm
